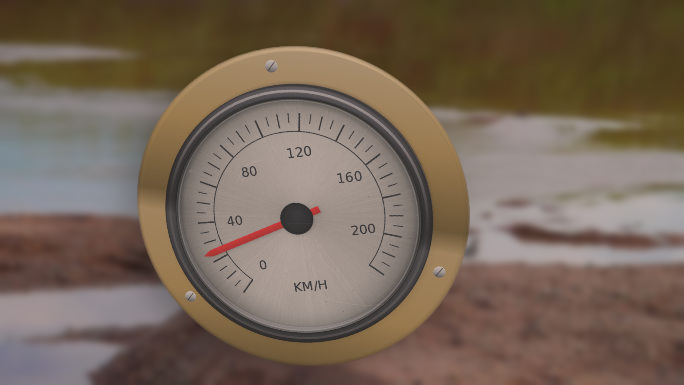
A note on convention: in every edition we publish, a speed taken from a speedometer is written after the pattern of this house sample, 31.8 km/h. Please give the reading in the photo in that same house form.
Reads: 25 km/h
